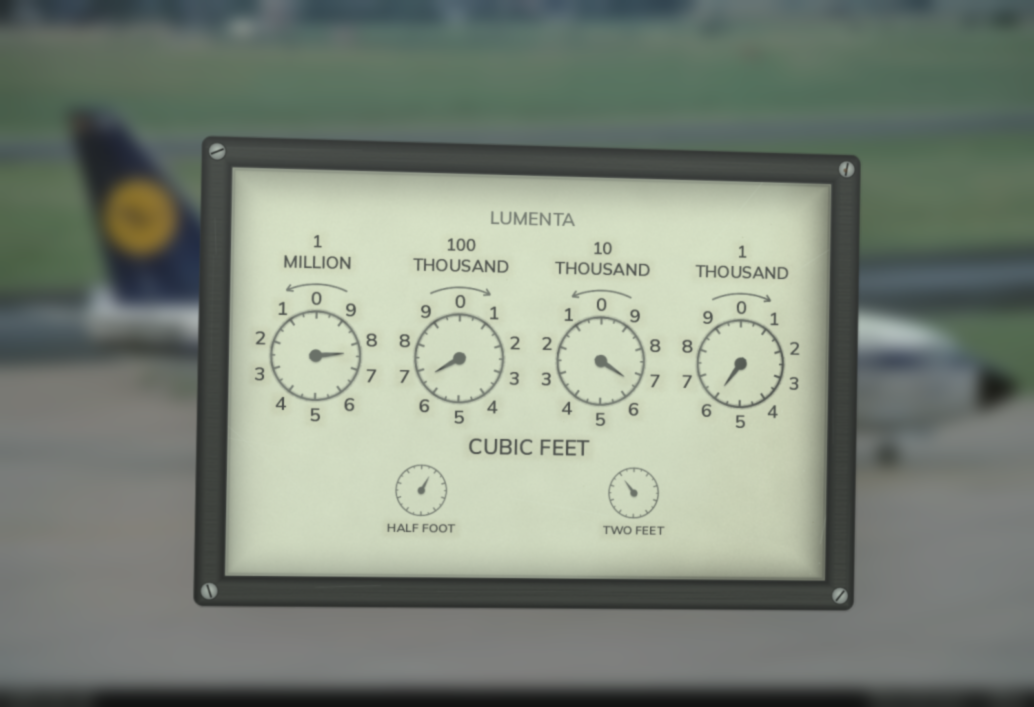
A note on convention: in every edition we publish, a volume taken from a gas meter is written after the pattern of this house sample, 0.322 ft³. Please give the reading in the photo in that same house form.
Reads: 766600 ft³
